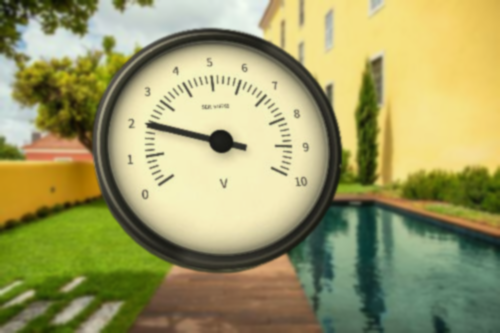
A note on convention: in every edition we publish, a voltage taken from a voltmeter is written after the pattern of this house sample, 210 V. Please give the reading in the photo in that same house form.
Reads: 2 V
